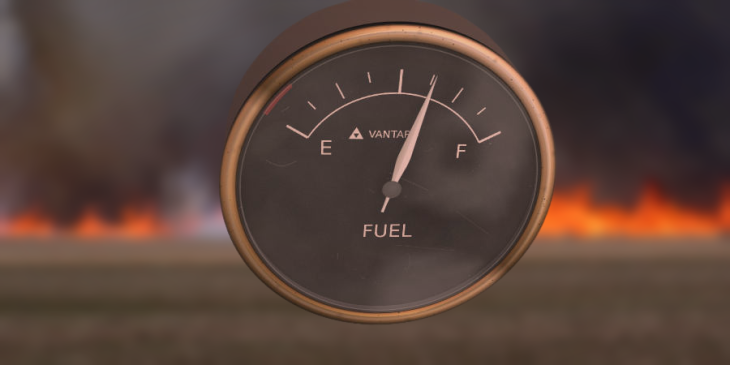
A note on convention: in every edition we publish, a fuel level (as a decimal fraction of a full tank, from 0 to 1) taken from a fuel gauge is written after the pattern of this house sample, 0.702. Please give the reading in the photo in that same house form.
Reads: 0.625
